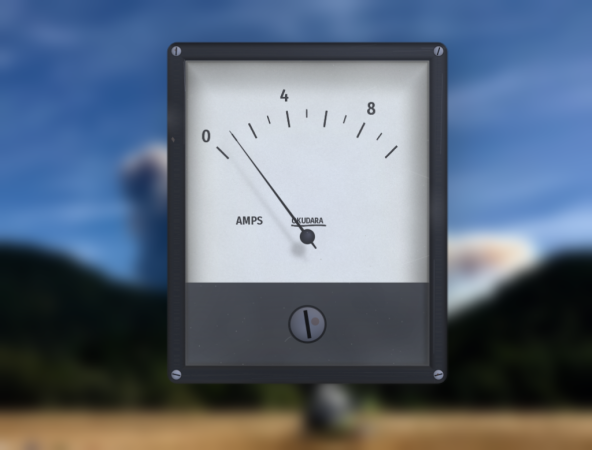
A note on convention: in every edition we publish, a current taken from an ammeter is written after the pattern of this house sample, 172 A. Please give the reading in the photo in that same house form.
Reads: 1 A
